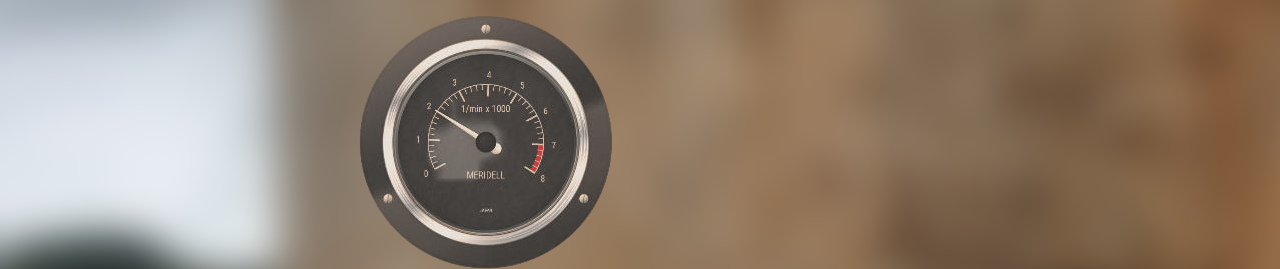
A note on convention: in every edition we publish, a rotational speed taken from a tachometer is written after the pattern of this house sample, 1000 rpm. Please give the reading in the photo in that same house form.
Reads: 2000 rpm
